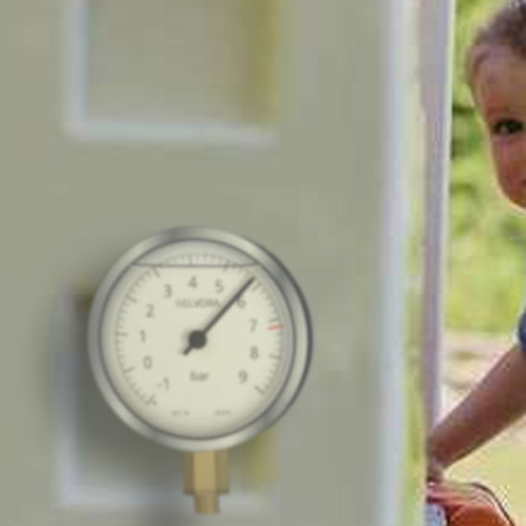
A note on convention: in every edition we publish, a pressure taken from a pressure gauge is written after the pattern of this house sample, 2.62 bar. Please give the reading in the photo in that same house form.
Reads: 5.8 bar
